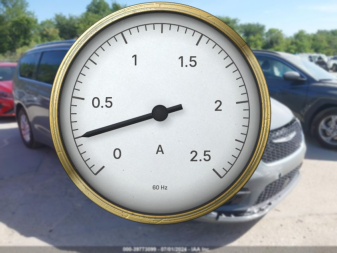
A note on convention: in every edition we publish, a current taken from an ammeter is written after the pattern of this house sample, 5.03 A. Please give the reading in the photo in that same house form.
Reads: 0.25 A
